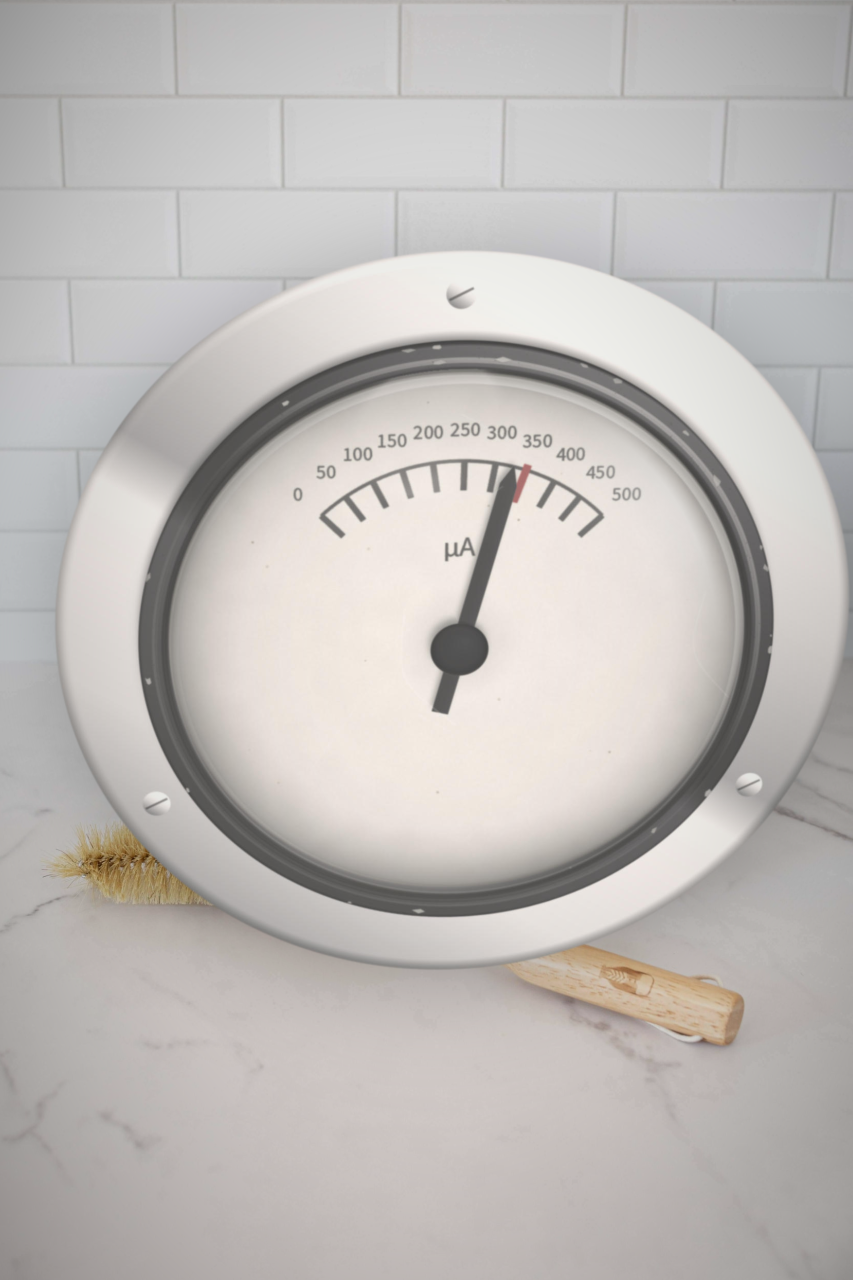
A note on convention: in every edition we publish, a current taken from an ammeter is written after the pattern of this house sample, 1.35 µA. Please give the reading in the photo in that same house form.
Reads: 325 µA
